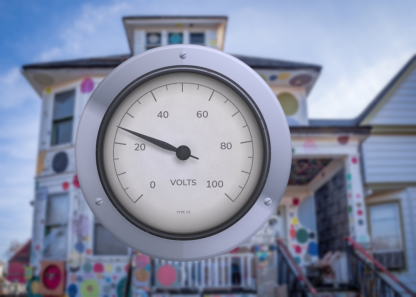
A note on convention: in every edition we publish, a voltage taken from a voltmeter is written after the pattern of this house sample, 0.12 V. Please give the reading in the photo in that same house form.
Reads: 25 V
